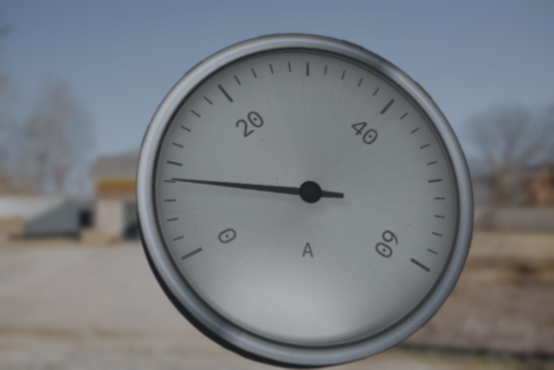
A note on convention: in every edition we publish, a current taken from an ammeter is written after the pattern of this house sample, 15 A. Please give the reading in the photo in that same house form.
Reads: 8 A
